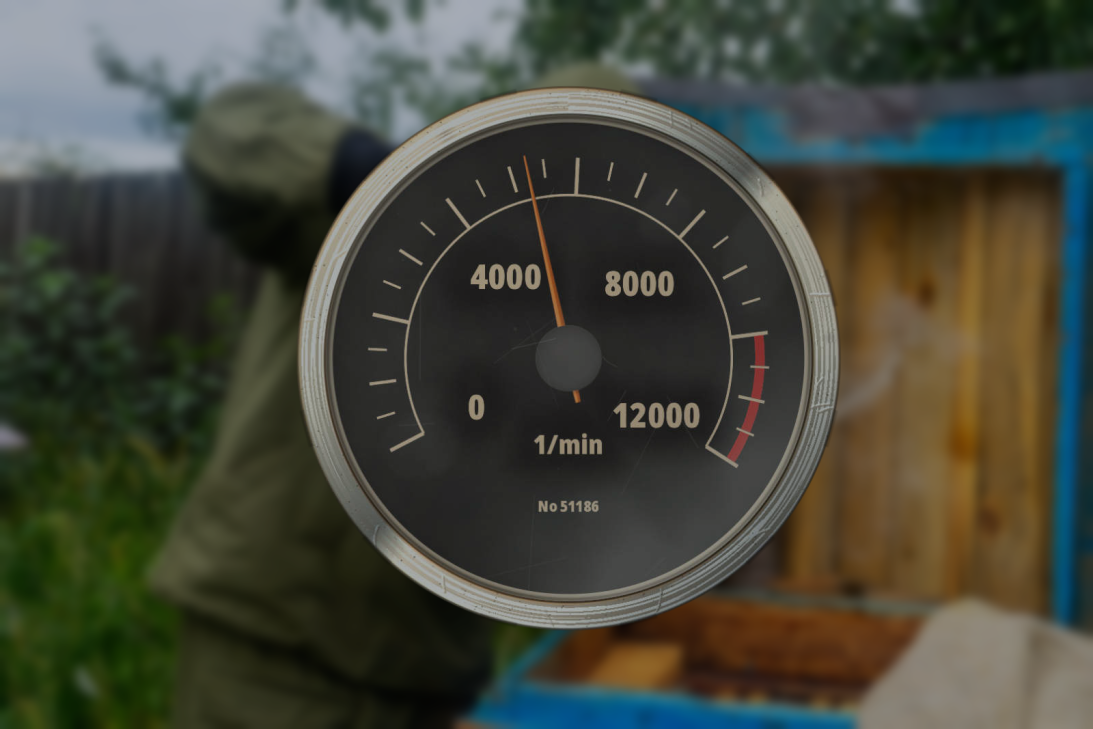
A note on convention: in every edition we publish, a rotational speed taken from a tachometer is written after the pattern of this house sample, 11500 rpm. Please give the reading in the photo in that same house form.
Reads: 5250 rpm
